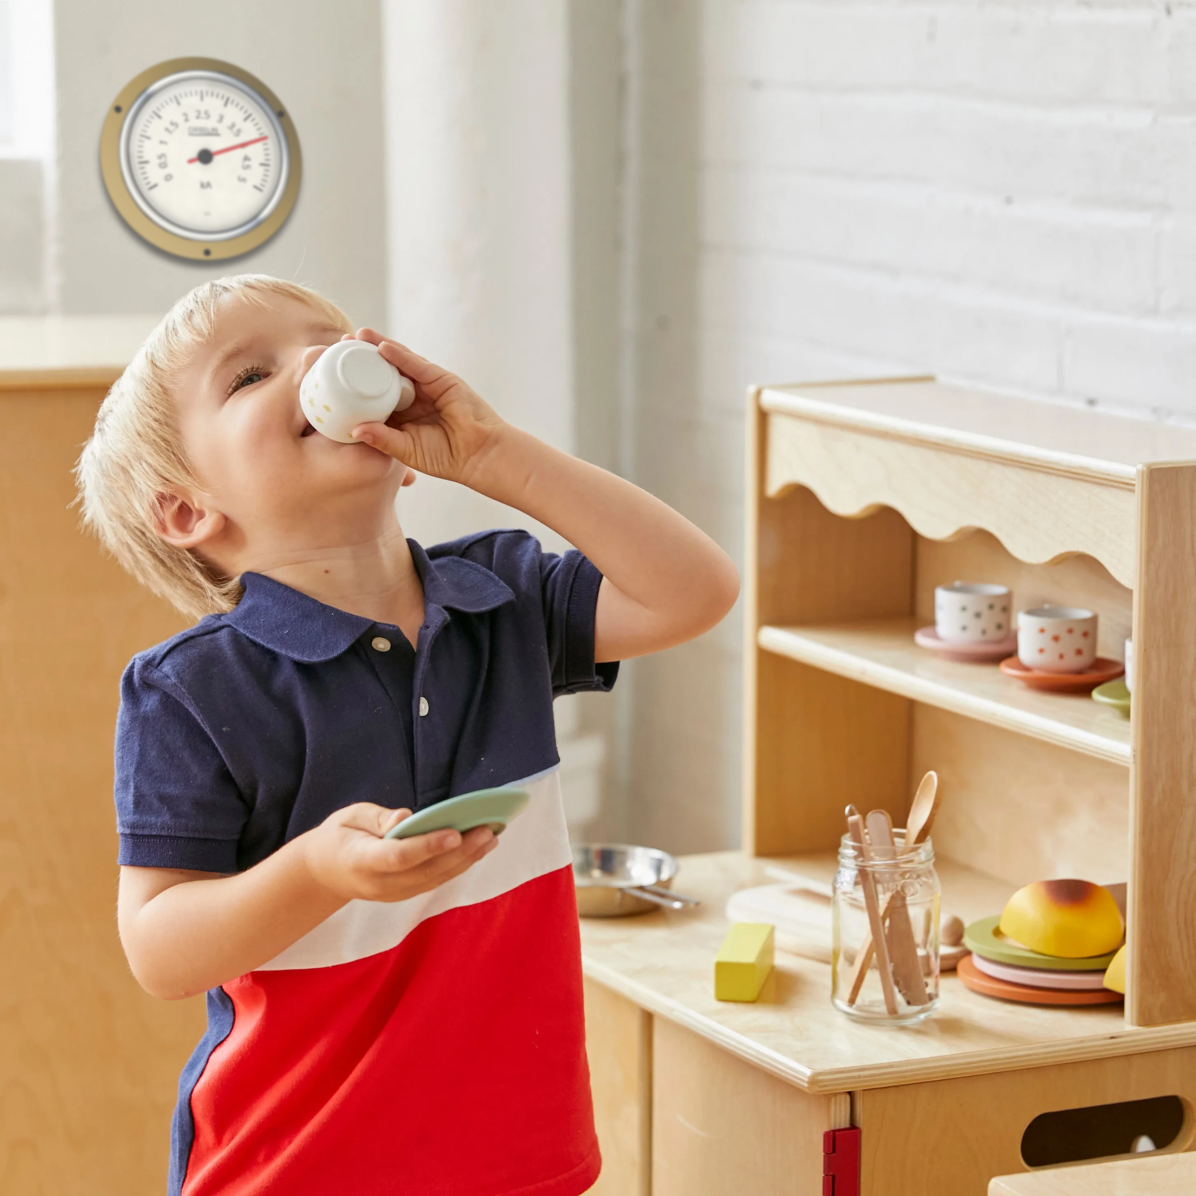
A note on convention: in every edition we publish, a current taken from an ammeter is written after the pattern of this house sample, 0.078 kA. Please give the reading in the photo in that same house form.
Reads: 4 kA
